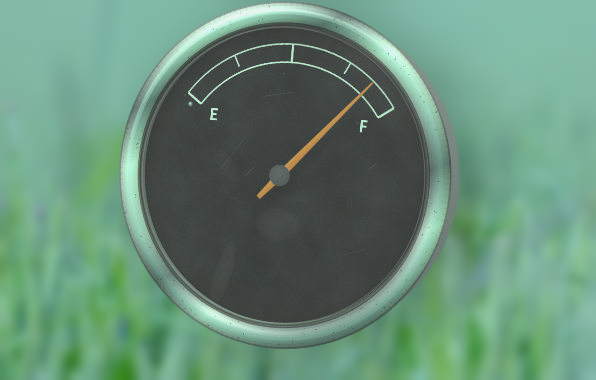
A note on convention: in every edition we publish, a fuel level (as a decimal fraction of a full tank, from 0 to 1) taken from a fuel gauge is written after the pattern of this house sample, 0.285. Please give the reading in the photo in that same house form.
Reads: 0.875
